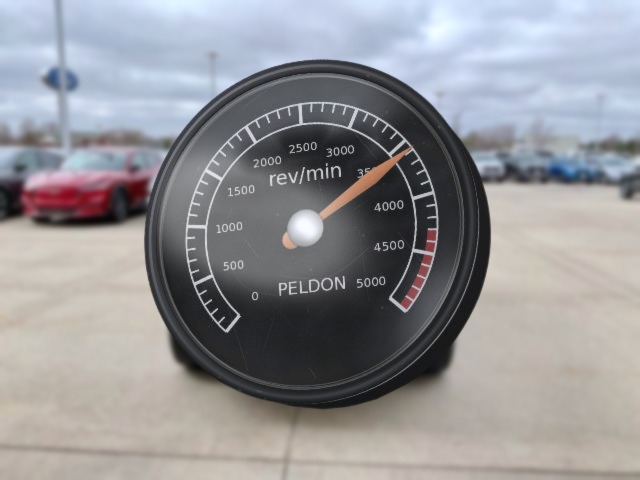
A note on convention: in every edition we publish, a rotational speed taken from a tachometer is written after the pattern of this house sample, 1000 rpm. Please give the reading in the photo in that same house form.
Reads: 3600 rpm
